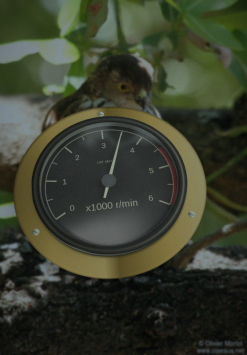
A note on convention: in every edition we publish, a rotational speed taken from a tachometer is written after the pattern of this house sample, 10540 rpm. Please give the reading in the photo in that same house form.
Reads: 3500 rpm
